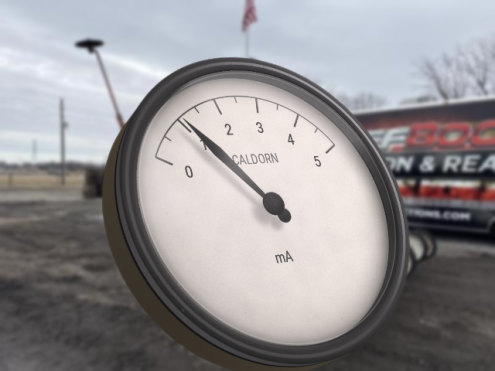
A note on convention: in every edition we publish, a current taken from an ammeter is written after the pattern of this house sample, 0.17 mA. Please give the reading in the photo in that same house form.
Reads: 1 mA
